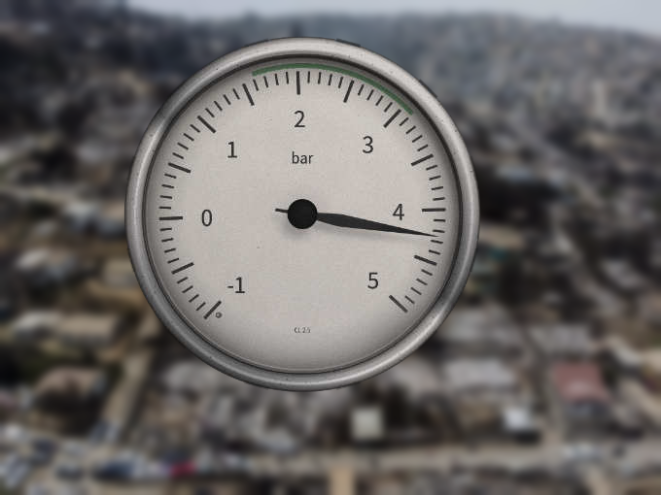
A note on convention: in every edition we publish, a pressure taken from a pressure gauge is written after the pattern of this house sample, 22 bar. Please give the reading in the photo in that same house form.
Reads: 4.25 bar
